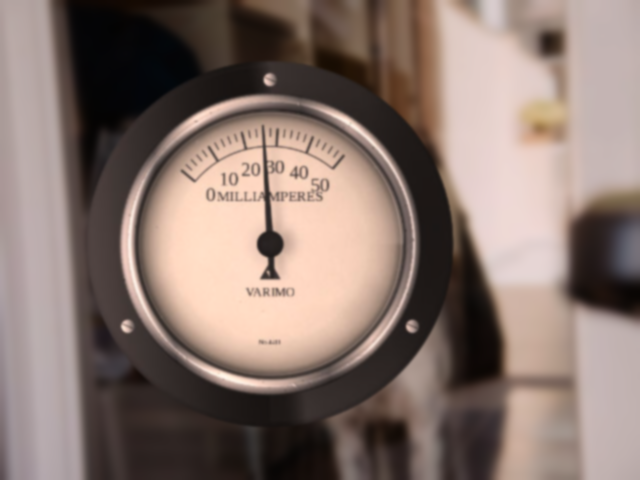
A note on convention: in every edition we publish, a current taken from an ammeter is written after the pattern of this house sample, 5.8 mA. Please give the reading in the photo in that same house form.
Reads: 26 mA
